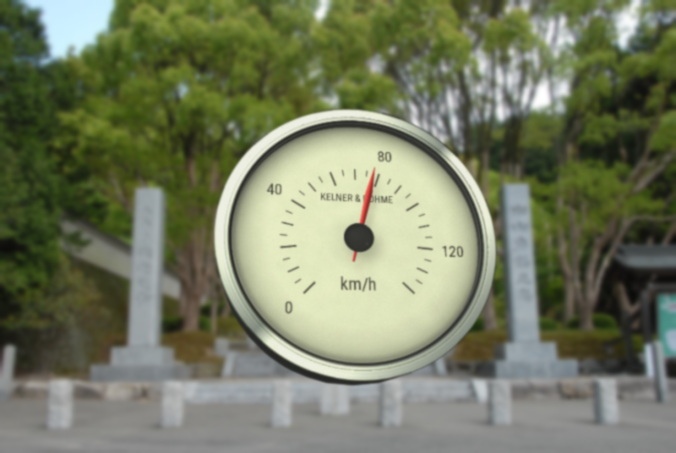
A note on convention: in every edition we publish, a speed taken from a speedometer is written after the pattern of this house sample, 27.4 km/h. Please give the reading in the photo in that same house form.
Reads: 77.5 km/h
